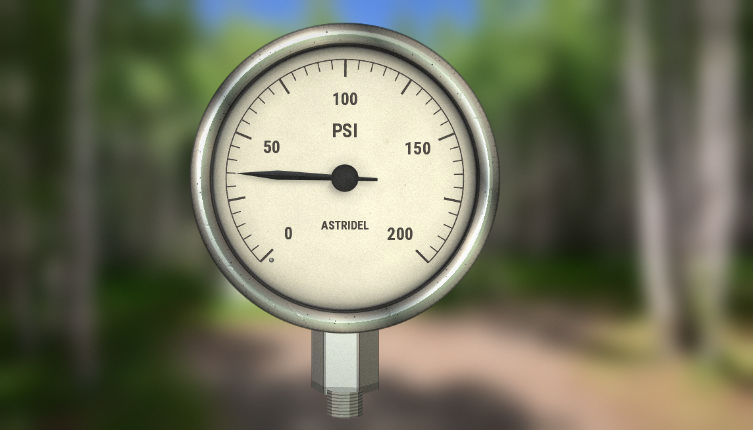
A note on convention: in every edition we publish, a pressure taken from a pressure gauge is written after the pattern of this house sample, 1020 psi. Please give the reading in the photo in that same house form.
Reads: 35 psi
